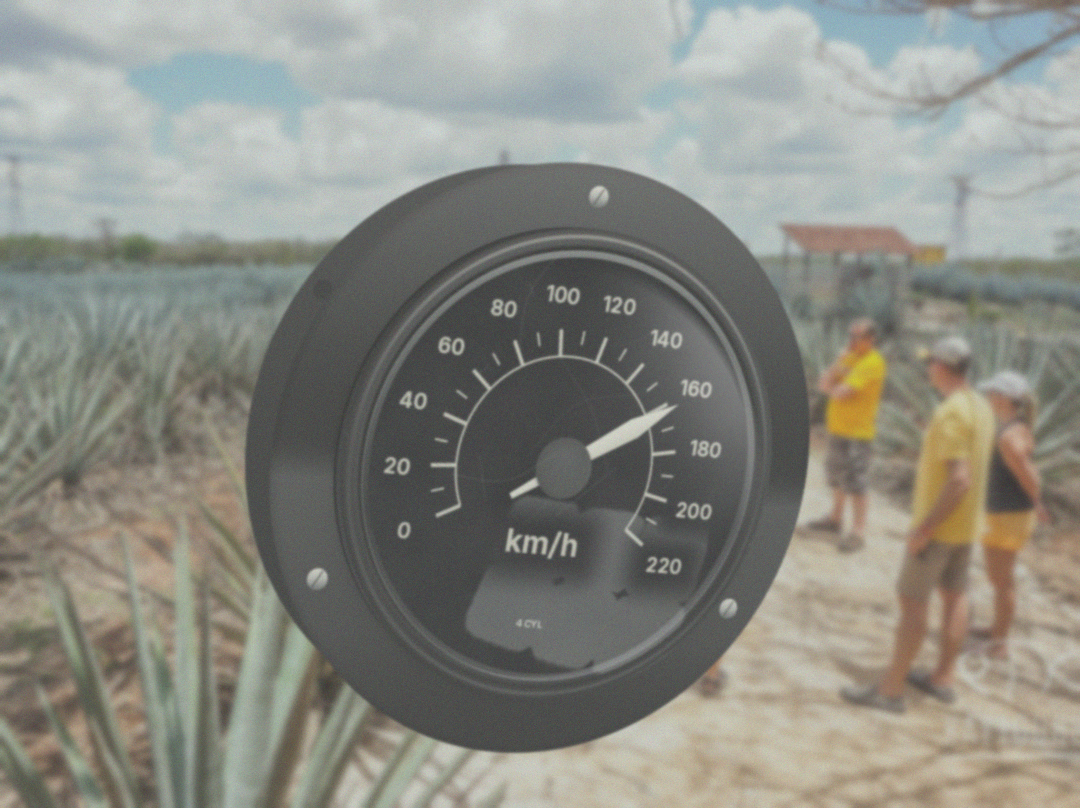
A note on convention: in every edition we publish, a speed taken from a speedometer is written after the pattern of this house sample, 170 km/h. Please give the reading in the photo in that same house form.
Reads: 160 km/h
